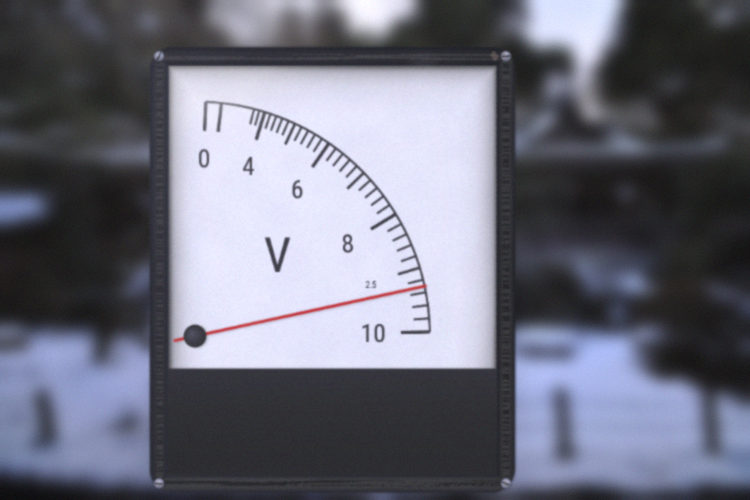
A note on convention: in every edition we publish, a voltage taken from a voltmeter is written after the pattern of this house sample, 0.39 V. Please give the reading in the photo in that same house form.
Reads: 9.3 V
